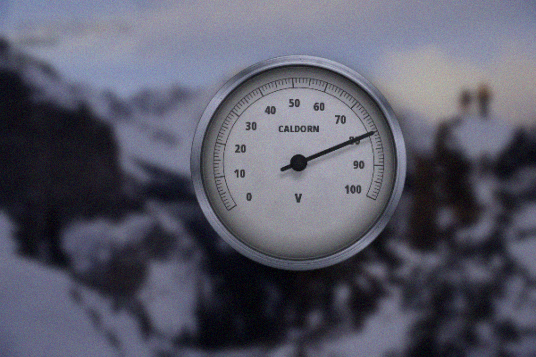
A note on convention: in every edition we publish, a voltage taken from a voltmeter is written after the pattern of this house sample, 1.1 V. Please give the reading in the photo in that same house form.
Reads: 80 V
